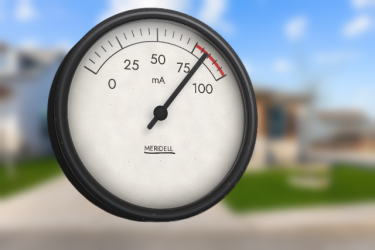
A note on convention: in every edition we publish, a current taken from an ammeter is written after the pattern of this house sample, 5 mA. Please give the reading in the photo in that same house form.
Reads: 82.5 mA
